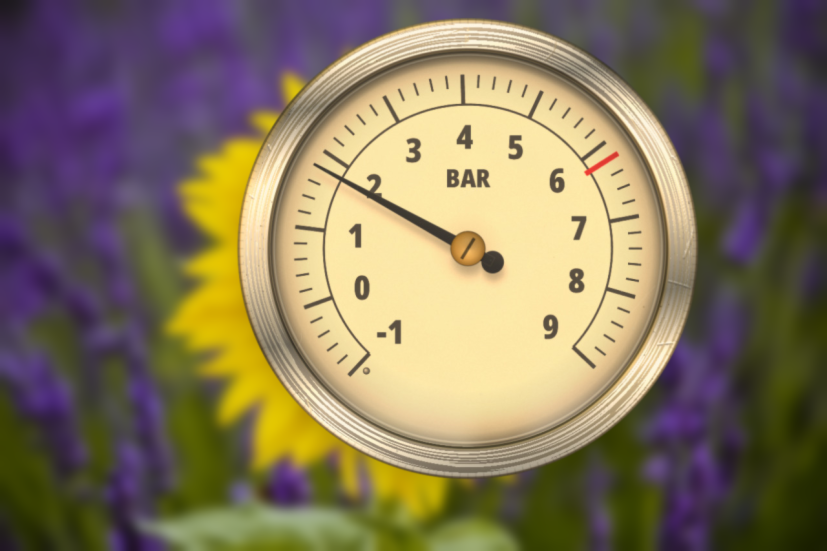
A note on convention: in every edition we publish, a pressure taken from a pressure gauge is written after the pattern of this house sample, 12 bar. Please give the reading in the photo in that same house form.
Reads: 1.8 bar
